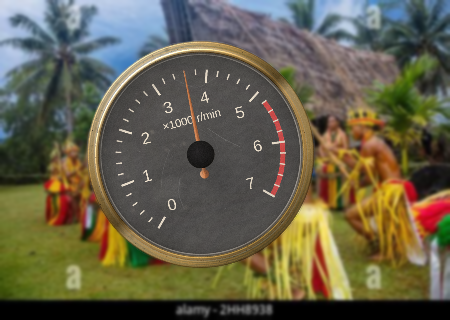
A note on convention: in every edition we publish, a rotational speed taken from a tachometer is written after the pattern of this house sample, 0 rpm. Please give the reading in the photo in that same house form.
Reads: 3600 rpm
